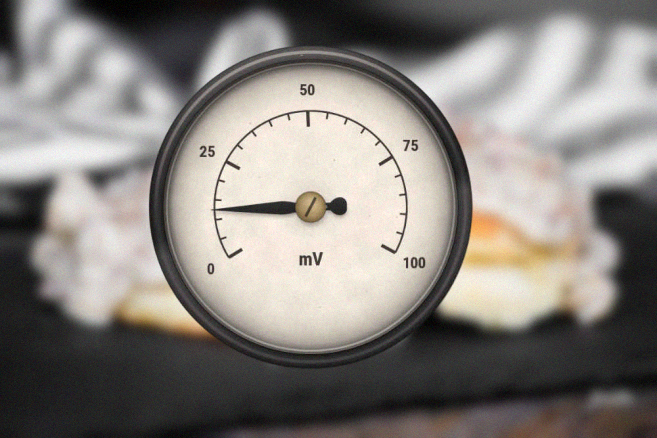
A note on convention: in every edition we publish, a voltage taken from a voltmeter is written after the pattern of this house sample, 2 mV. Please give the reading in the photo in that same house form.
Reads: 12.5 mV
